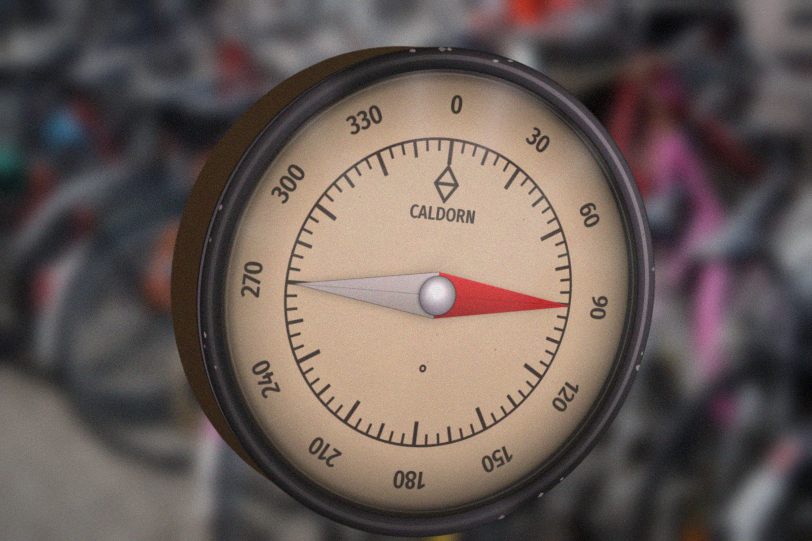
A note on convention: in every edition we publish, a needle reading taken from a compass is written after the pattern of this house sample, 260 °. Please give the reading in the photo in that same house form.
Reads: 90 °
